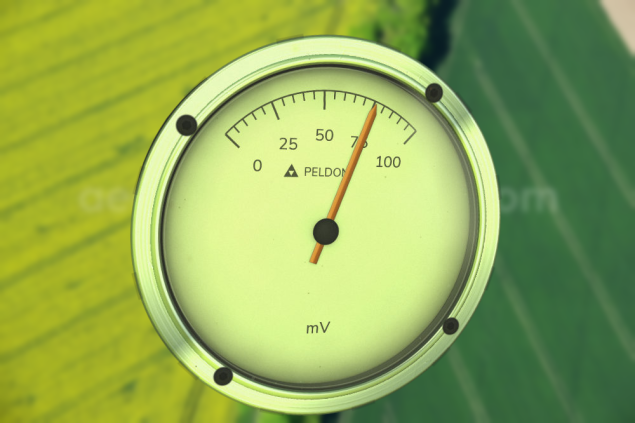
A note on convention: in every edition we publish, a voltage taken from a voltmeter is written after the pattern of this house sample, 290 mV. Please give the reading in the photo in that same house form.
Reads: 75 mV
